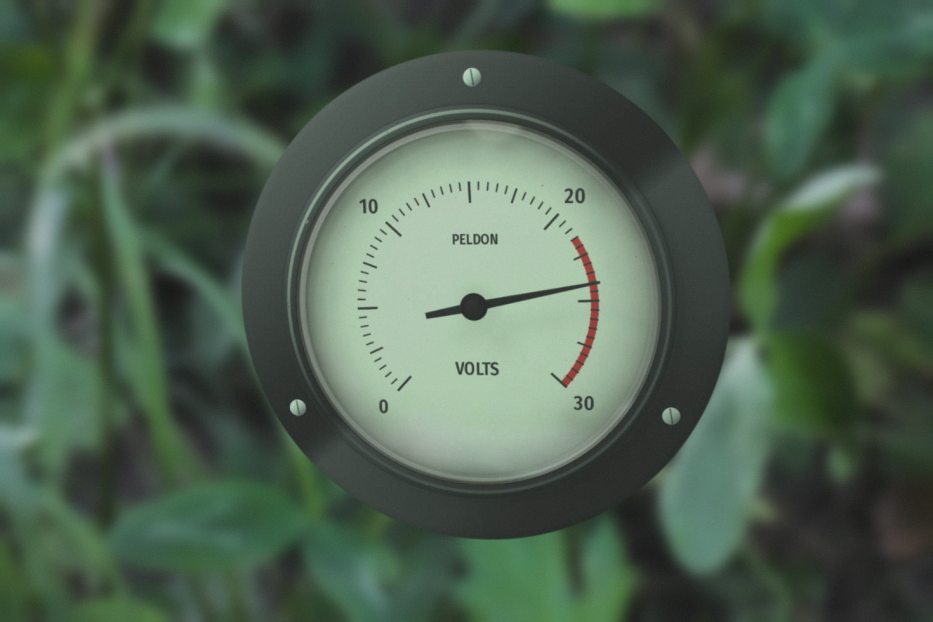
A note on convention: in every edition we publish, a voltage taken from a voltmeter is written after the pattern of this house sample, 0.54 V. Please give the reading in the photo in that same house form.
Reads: 24 V
